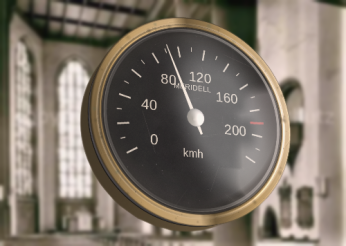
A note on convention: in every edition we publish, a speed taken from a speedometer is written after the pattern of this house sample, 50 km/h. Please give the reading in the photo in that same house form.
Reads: 90 km/h
